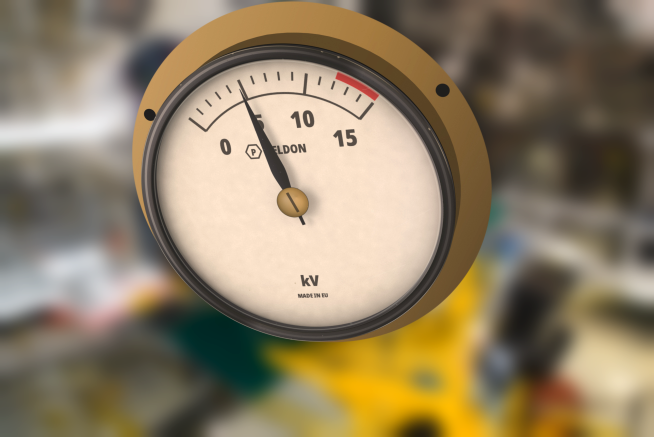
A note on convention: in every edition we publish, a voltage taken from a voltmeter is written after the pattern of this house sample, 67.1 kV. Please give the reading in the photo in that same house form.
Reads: 5 kV
